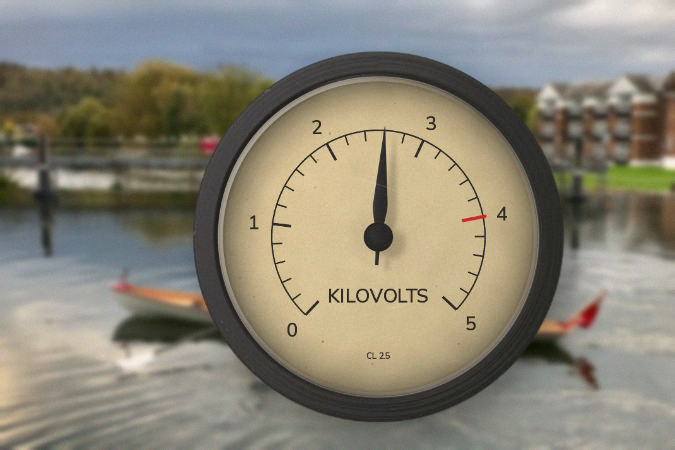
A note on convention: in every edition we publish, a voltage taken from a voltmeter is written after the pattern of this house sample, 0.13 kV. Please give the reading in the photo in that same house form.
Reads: 2.6 kV
